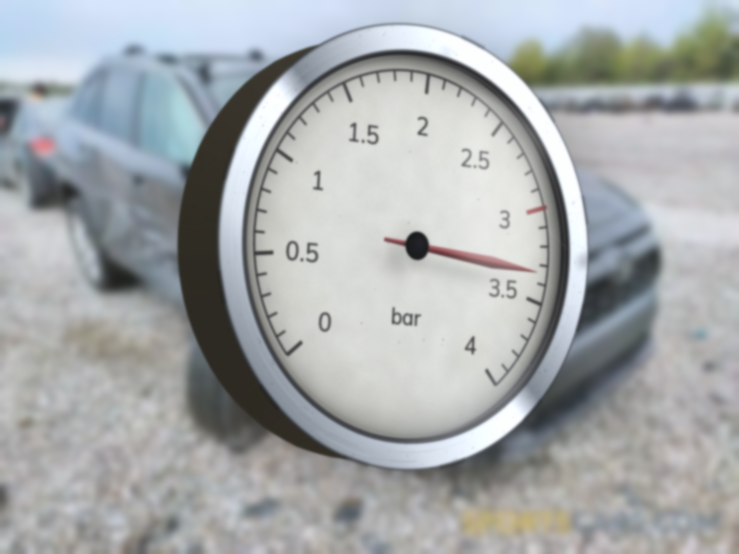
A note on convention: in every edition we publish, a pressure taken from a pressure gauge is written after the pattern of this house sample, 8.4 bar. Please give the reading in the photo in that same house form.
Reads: 3.35 bar
